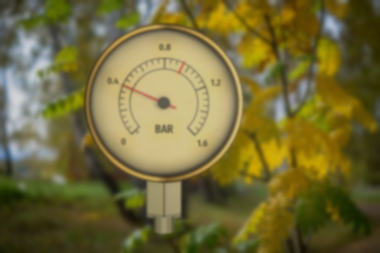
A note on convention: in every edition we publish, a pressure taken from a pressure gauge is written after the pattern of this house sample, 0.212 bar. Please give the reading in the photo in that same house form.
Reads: 0.4 bar
